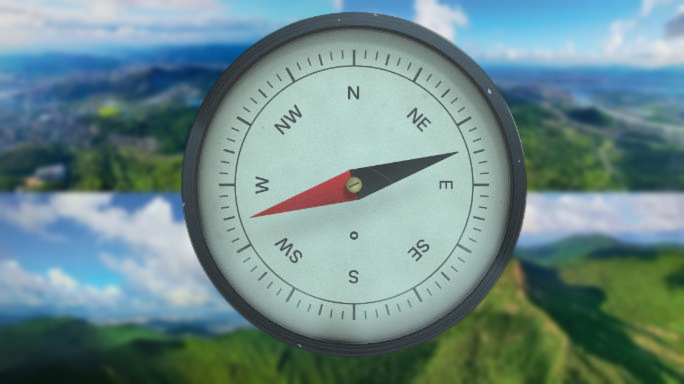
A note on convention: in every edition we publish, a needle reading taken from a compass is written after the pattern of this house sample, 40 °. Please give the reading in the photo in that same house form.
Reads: 252.5 °
